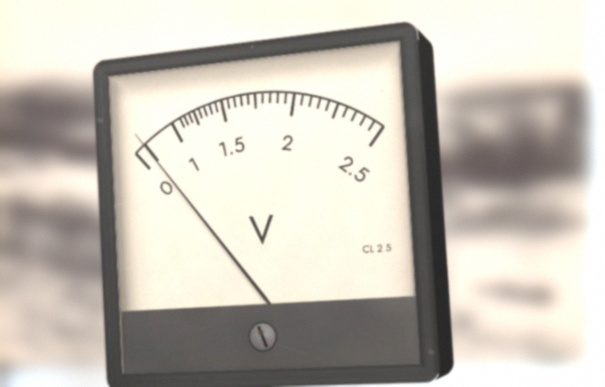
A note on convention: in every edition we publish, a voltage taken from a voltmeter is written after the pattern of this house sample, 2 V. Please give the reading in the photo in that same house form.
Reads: 0.5 V
